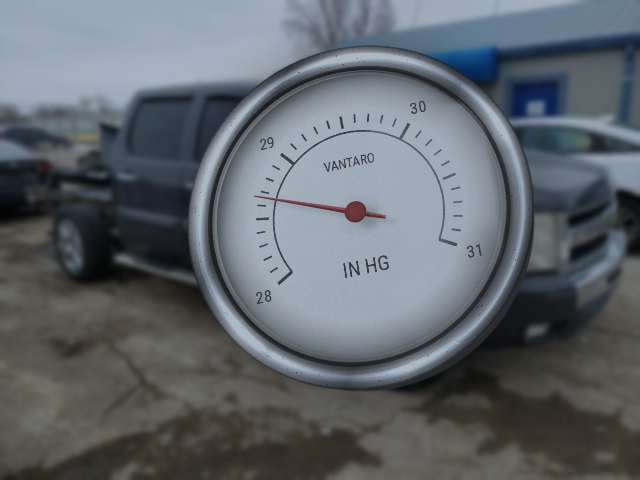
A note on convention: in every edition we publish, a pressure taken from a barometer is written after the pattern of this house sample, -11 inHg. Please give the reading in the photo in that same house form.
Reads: 28.65 inHg
